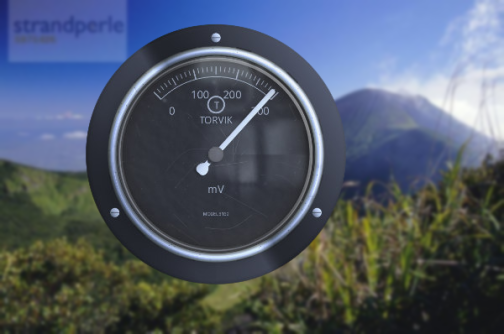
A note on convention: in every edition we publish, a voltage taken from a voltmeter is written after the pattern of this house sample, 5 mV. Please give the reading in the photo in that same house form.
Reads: 290 mV
